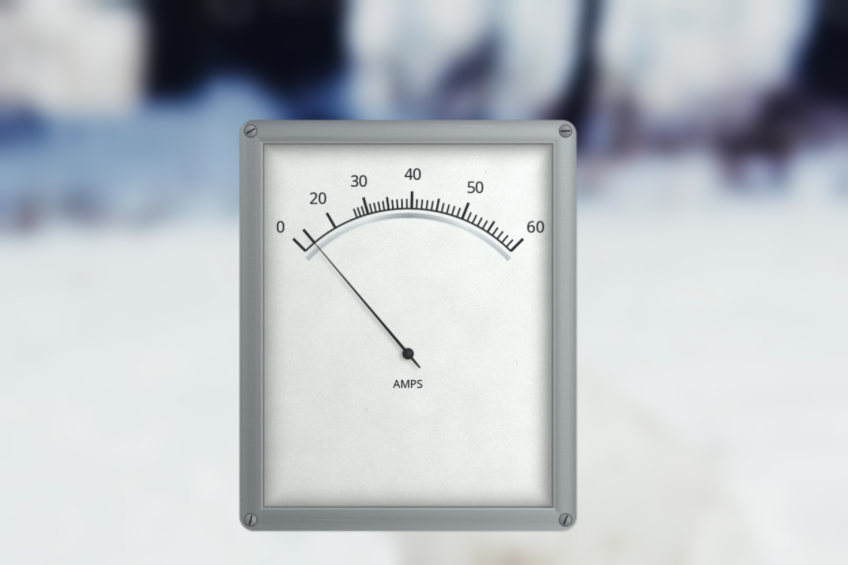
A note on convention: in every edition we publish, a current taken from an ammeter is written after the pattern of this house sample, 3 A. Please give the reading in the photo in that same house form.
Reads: 10 A
